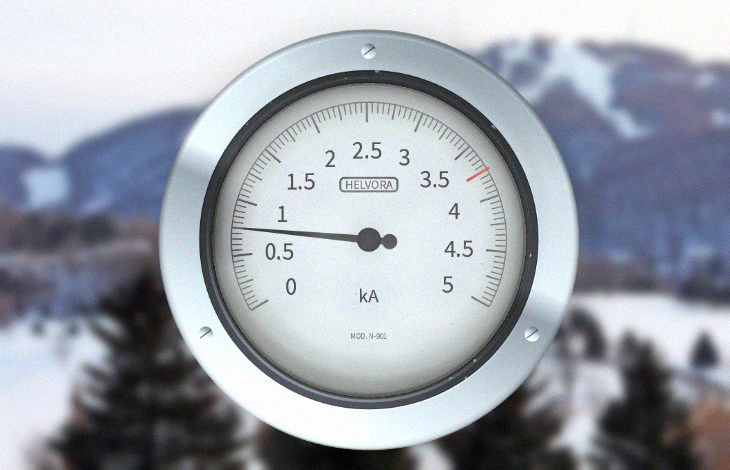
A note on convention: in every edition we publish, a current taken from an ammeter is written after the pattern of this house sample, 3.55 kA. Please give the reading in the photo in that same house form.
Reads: 0.75 kA
